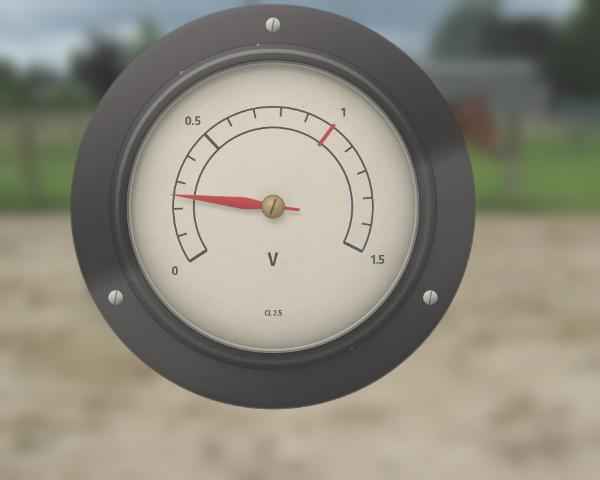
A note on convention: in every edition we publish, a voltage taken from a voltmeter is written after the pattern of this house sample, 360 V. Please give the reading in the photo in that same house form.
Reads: 0.25 V
